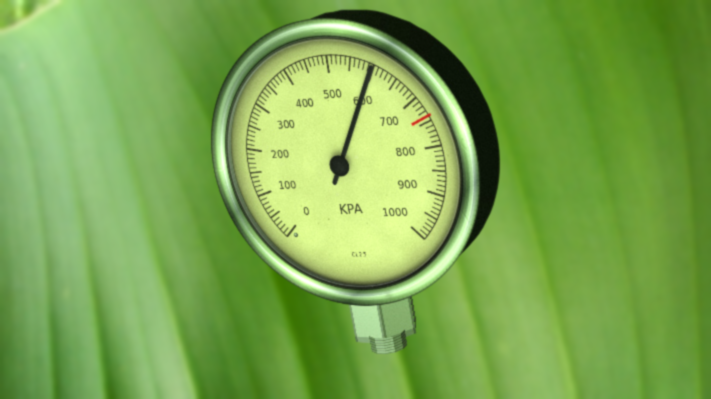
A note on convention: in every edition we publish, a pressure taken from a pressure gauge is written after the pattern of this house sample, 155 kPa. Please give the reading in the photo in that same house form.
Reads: 600 kPa
